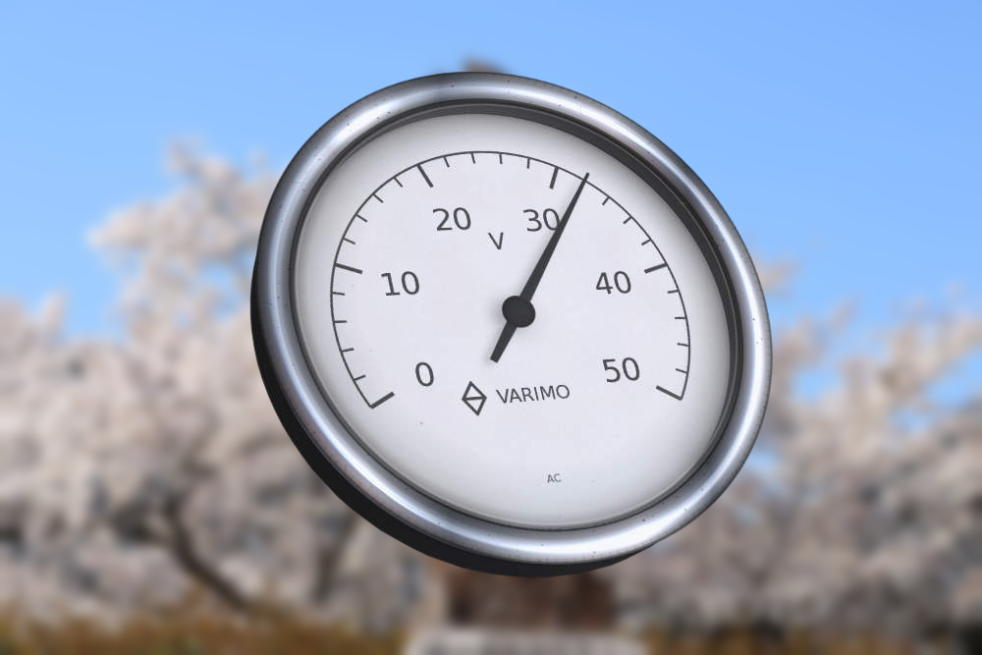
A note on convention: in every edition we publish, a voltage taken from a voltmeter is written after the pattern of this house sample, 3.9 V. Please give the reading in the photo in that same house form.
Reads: 32 V
